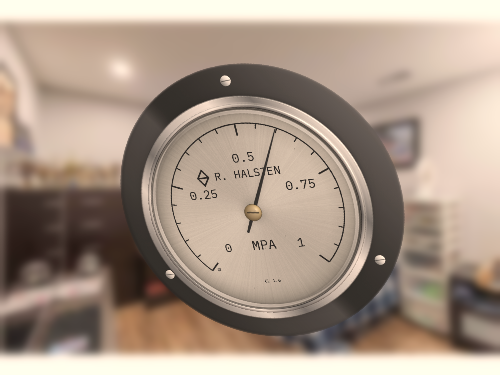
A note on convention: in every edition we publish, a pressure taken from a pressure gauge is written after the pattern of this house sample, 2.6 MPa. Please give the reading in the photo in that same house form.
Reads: 0.6 MPa
